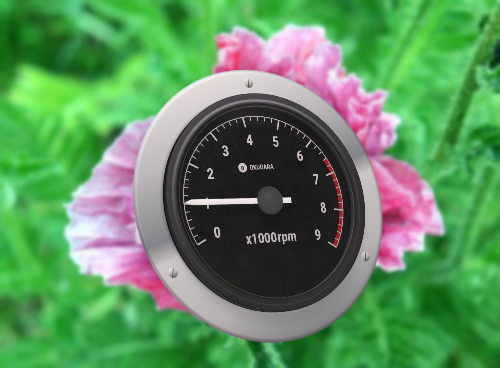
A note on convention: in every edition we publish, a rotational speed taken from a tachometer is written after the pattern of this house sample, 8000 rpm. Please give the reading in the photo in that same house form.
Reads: 1000 rpm
